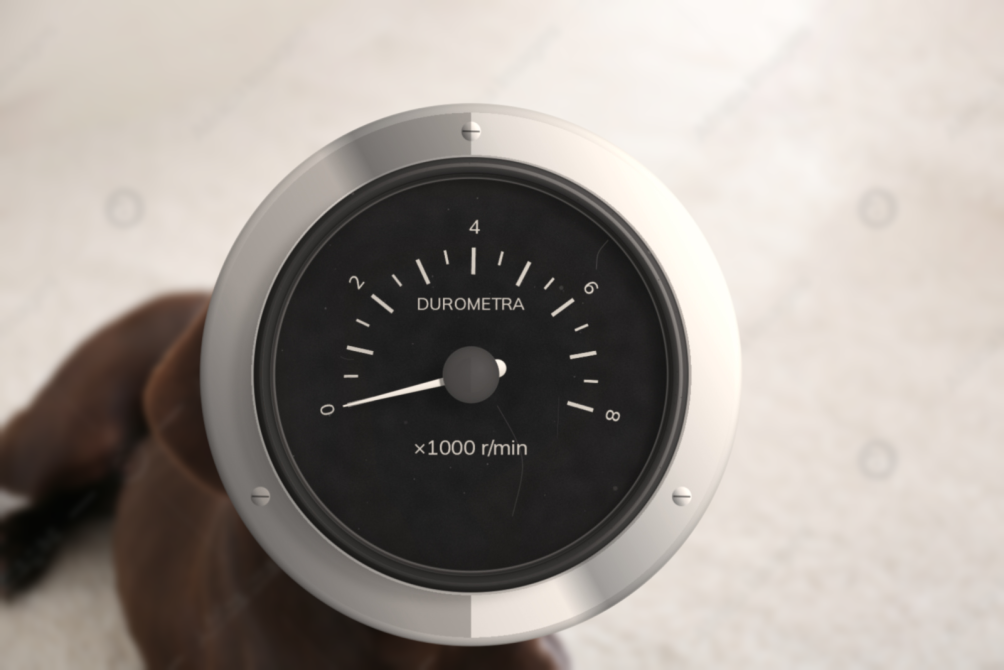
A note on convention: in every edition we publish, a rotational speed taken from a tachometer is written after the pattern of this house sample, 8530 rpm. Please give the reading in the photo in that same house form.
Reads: 0 rpm
